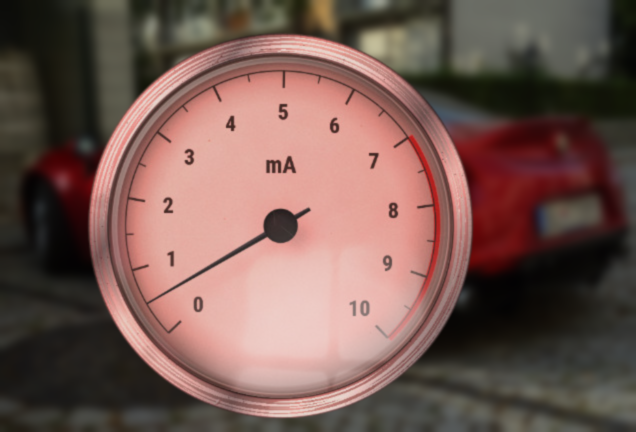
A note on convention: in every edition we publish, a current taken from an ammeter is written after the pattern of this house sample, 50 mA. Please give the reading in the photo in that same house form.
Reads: 0.5 mA
